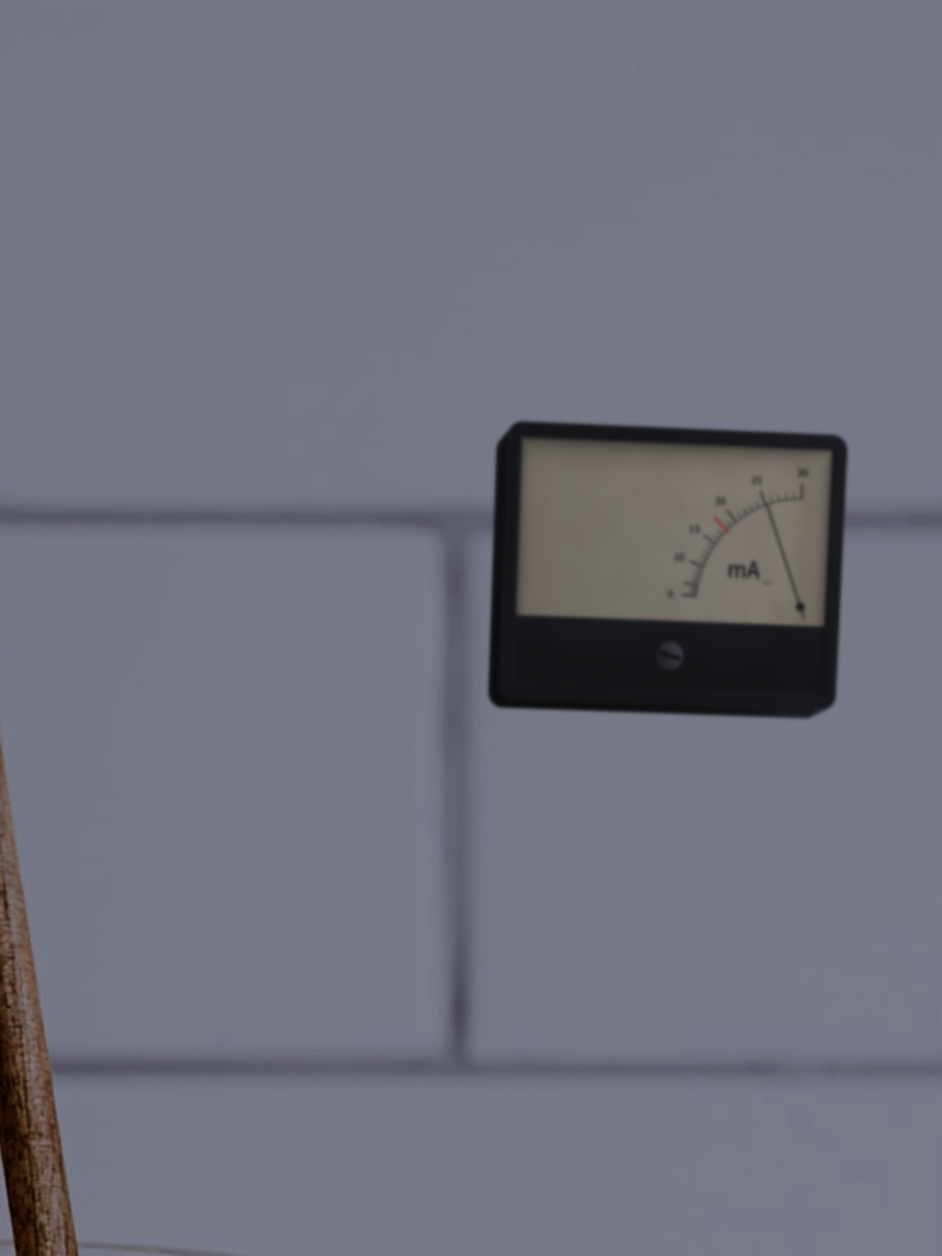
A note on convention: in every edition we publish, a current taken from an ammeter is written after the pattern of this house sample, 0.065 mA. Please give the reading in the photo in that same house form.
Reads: 25 mA
